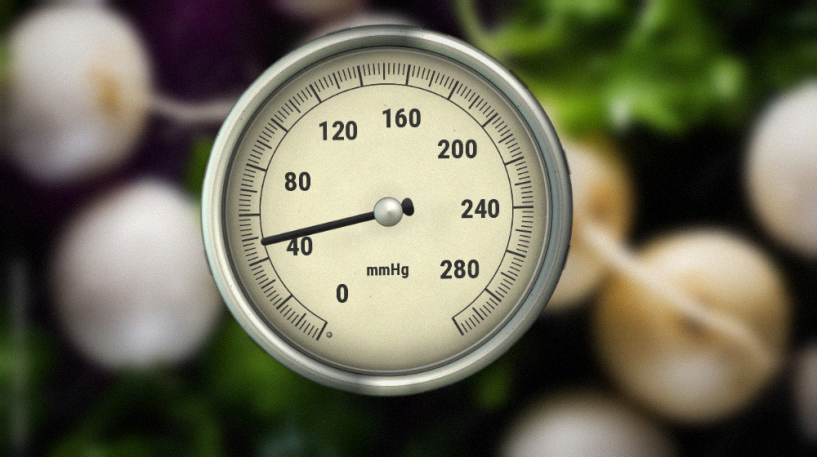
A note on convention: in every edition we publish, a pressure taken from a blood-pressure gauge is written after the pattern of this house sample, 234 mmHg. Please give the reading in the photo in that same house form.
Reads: 48 mmHg
